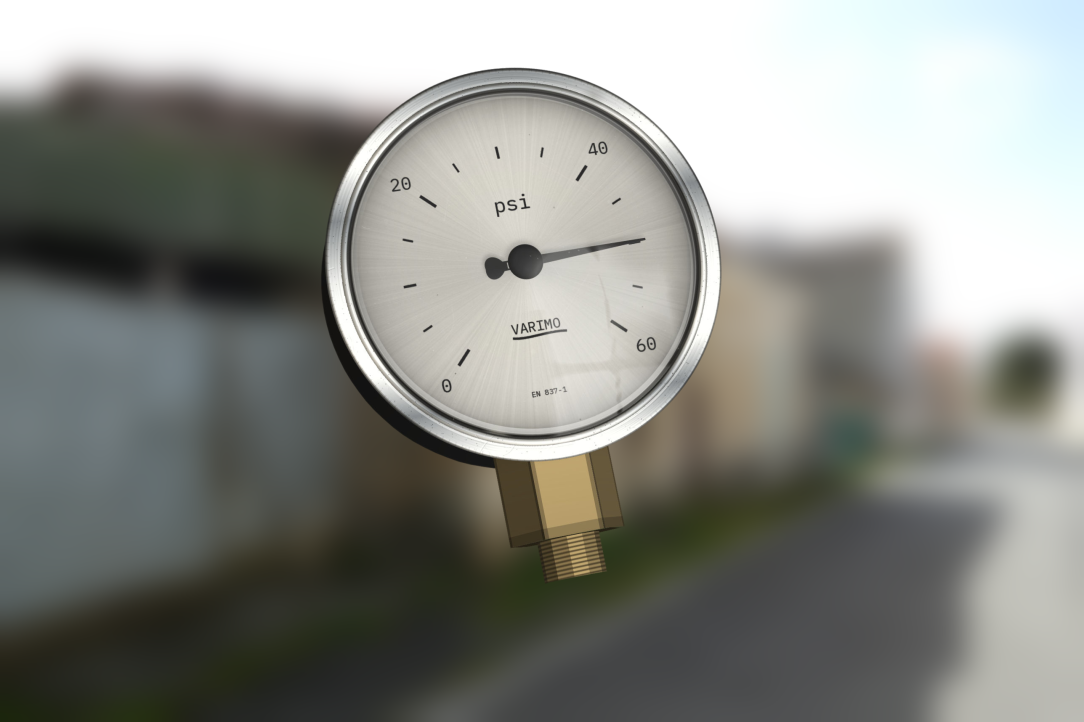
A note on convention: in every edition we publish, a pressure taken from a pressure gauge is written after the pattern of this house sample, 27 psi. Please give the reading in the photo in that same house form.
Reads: 50 psi
